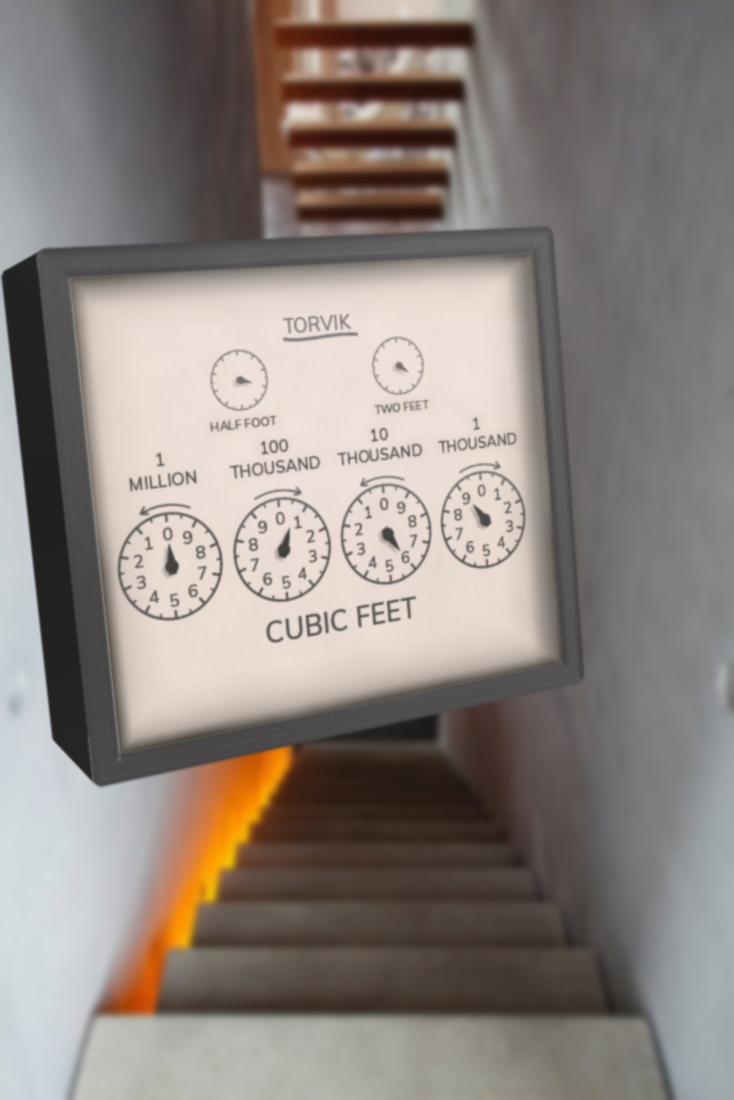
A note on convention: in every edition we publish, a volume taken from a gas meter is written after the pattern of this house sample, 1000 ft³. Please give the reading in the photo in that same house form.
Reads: 5900 ft³
